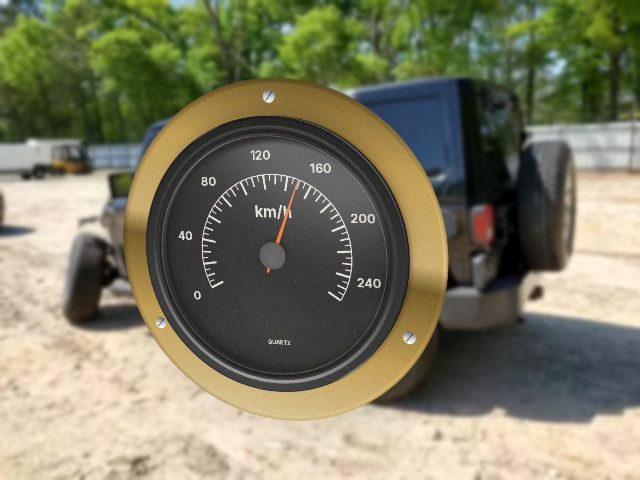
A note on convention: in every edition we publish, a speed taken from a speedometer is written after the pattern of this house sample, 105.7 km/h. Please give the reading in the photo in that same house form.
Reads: 150 km/h
